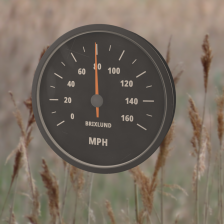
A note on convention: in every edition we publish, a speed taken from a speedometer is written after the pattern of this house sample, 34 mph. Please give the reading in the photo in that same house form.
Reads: 80 mph
